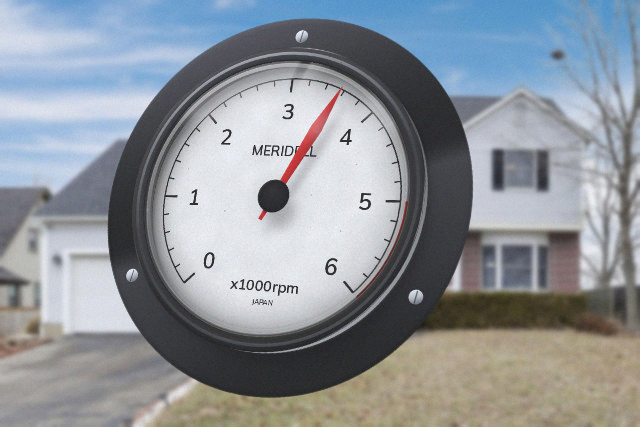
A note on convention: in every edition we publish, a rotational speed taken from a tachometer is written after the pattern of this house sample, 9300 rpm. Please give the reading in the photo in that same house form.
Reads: 3600 rpm
